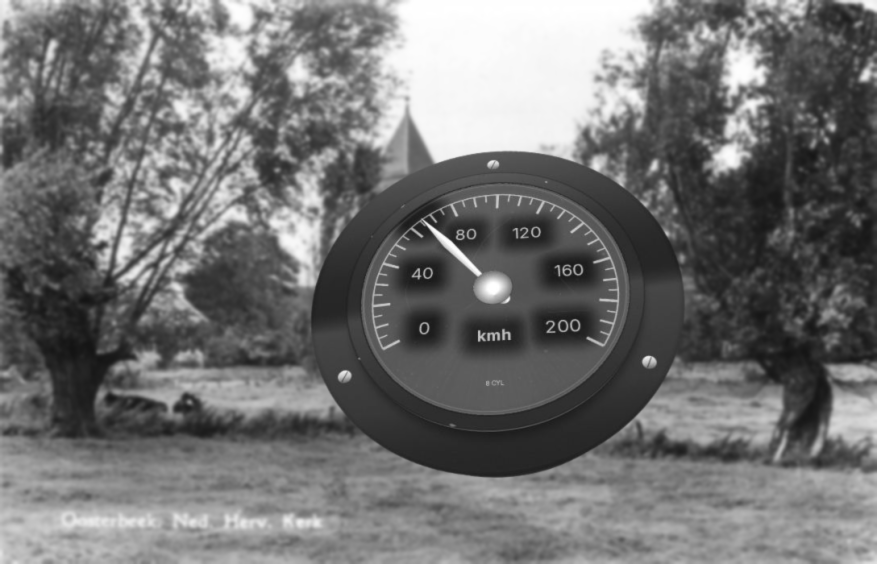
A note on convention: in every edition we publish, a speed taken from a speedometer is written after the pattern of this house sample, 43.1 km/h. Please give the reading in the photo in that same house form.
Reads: 65 km/h
